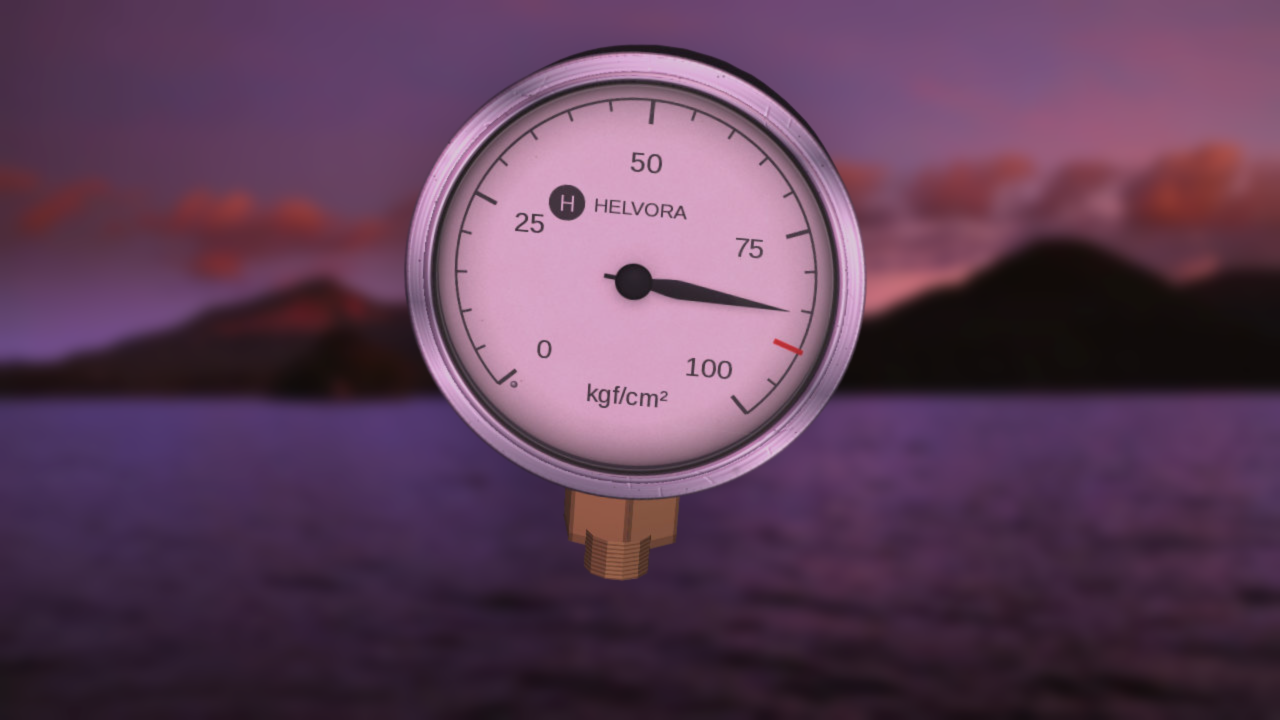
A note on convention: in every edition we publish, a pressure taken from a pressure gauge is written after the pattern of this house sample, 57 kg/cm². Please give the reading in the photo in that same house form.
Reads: 85 kg/cm²
